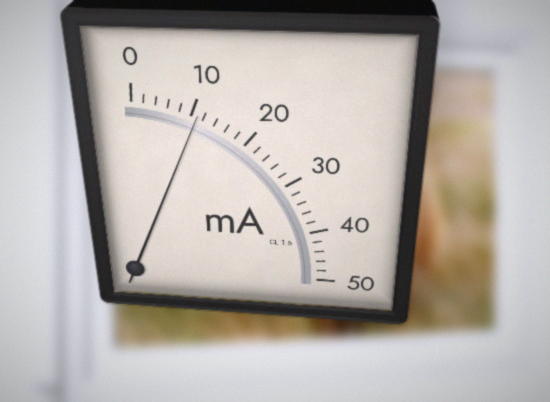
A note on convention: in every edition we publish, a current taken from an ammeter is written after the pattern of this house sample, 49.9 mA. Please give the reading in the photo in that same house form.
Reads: 11 mA
